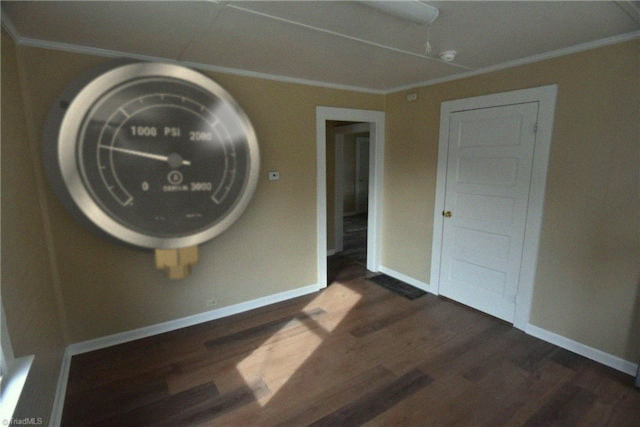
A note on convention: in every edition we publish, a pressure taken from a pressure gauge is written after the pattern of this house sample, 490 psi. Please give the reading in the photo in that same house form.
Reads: 600 psi
